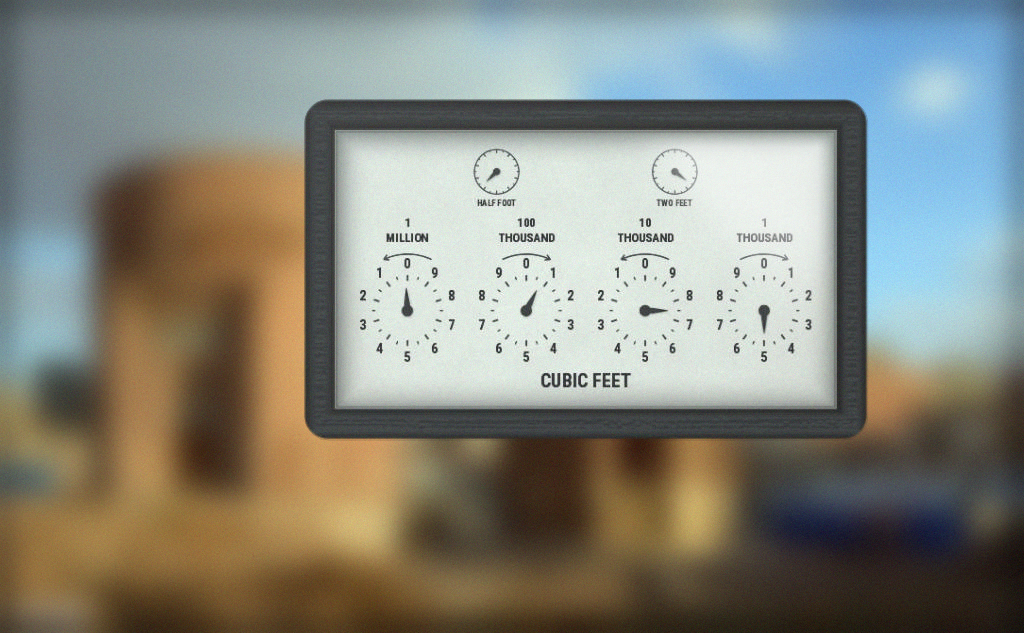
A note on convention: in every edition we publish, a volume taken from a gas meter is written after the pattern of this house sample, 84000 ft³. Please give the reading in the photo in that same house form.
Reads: 7500 ft³
